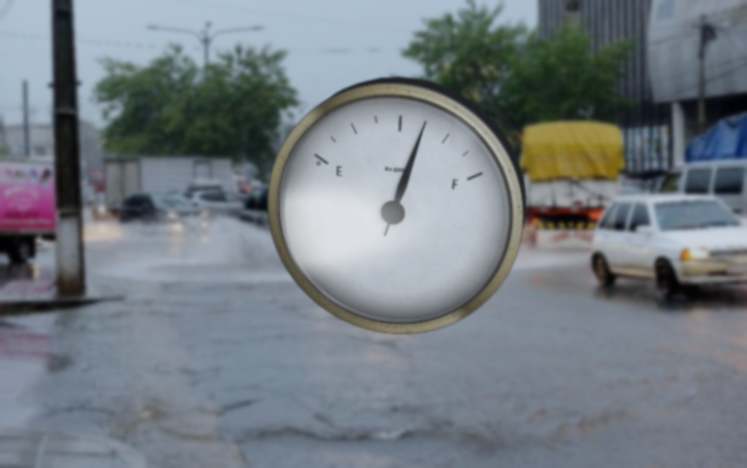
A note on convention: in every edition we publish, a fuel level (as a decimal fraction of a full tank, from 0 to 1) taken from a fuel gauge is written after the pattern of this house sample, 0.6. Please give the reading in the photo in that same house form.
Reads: 0.625
